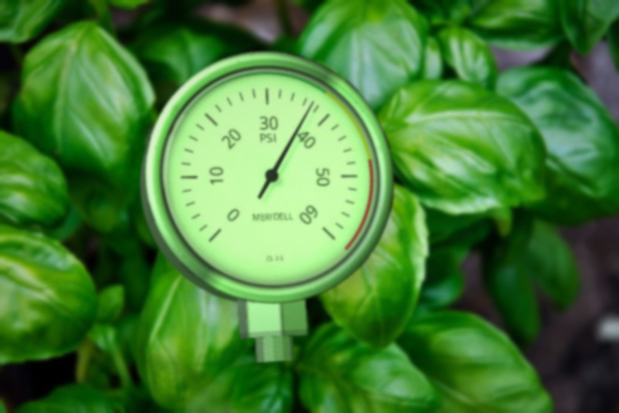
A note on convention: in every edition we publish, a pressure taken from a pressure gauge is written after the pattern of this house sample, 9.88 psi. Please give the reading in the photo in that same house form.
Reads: 37 psi
